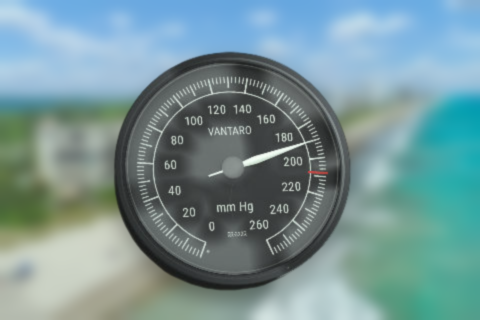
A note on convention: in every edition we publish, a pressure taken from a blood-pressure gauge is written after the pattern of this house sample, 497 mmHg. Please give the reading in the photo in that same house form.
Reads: 190 mmHg
